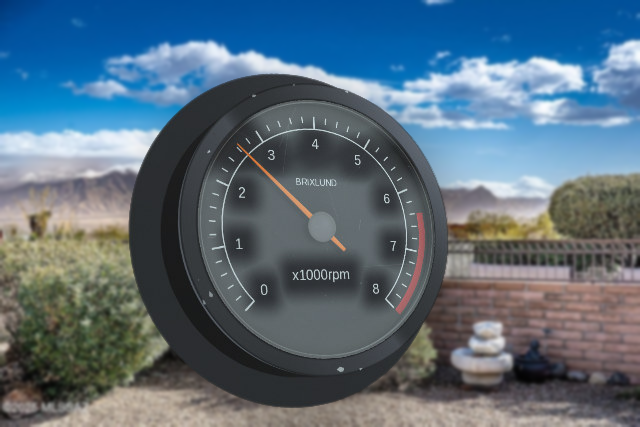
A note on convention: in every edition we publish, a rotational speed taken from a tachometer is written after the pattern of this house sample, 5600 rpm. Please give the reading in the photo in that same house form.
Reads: 2600 rpm
